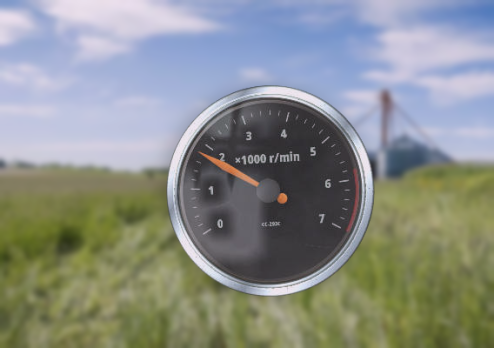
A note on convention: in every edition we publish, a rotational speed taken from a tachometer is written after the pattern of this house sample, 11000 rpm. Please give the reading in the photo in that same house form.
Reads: 1800 rpm
